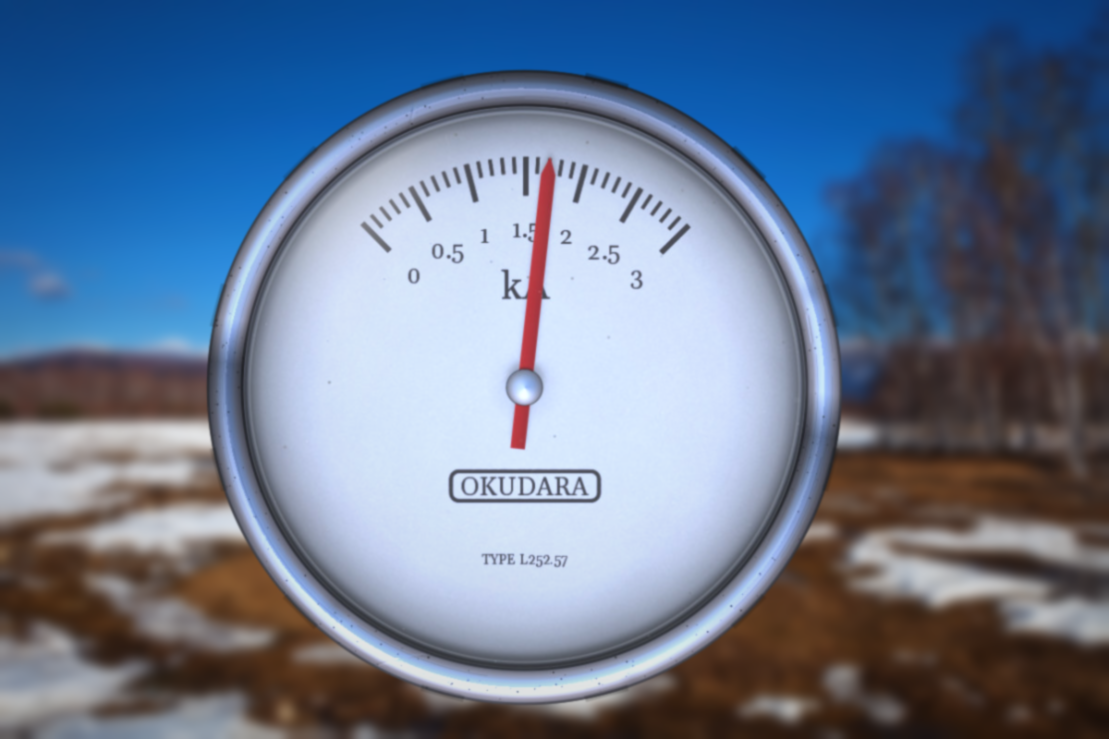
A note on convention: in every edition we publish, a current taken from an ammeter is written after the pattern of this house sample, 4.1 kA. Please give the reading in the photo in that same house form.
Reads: 1.7 kA
